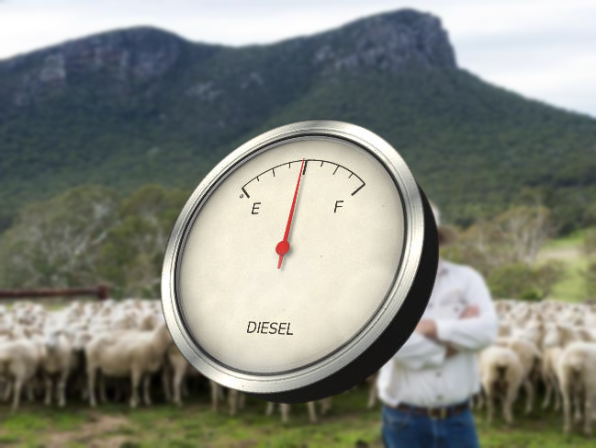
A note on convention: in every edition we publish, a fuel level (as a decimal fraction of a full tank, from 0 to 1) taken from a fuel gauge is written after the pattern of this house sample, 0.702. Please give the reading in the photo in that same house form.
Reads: 0.5
